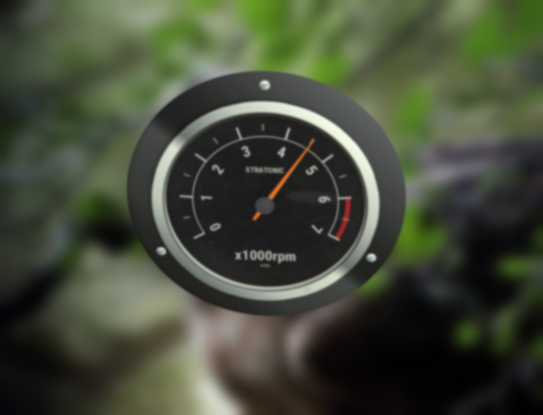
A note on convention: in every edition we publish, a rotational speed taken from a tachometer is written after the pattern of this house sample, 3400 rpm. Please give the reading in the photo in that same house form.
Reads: 4500 rpm
